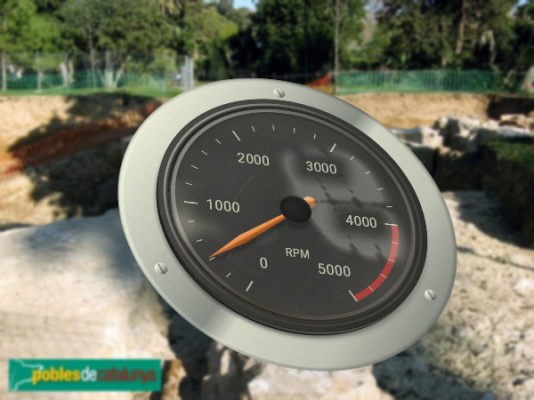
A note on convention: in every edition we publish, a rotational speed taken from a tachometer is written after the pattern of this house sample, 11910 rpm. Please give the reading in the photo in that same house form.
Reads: 400 rpm
